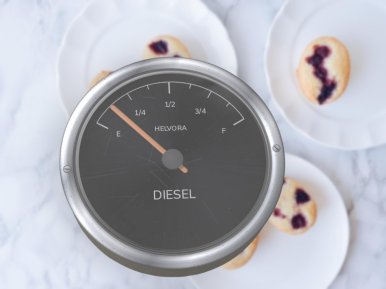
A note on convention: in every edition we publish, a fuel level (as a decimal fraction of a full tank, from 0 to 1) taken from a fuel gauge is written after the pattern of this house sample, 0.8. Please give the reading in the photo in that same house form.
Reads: 0.125
